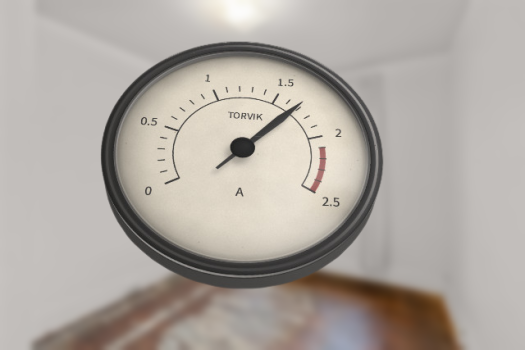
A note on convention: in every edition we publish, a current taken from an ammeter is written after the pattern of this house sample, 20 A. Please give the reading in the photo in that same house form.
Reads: 1.7 A
